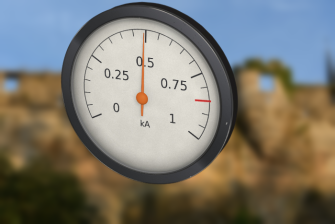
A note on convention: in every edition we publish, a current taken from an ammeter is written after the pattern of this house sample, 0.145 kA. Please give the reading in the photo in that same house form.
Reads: 0.5 kA
